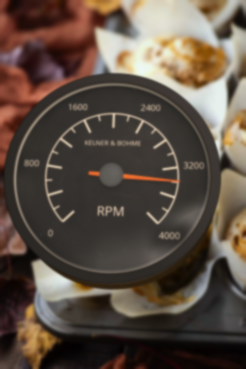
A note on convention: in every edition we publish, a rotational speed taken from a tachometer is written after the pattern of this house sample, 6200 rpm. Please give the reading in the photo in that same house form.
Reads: 3400 rpm
